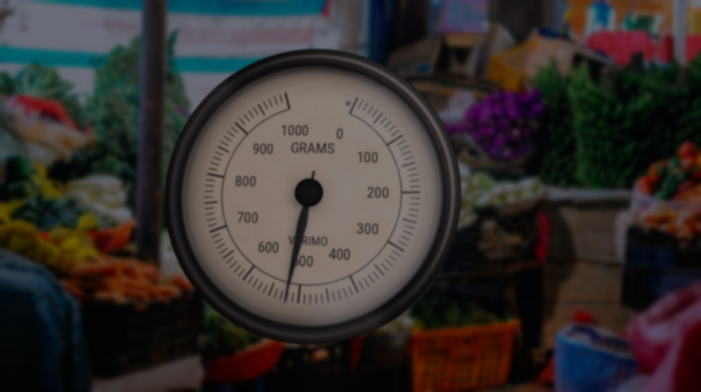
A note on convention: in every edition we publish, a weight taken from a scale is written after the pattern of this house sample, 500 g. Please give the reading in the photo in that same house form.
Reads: 520 g
